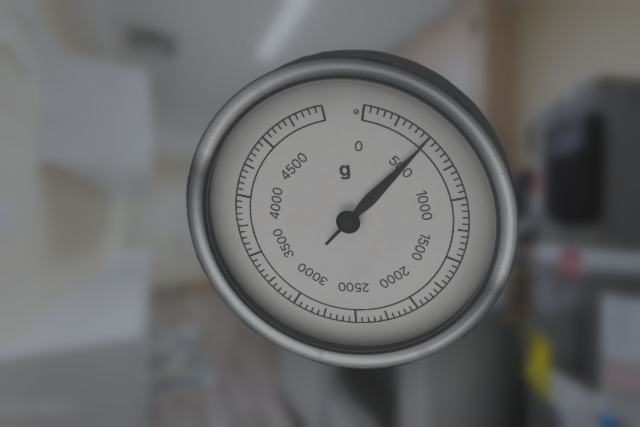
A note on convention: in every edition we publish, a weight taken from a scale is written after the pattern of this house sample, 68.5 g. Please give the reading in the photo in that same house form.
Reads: 500 g
